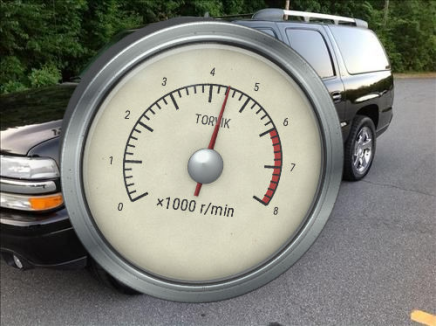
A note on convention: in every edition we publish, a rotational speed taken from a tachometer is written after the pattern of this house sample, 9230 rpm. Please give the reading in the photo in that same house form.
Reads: 4400 rpm
